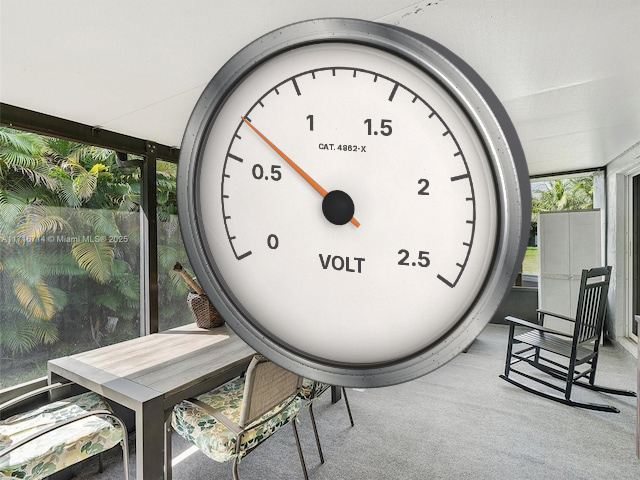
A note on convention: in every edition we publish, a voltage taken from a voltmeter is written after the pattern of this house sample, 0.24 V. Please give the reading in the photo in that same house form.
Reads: 0.7 V
